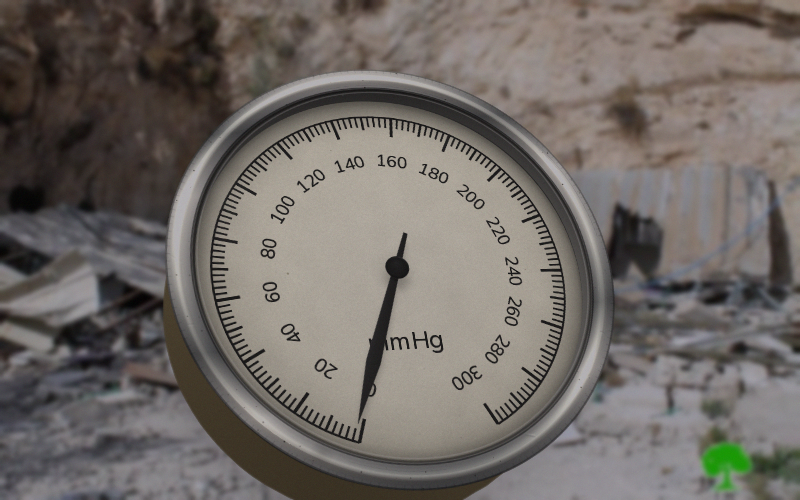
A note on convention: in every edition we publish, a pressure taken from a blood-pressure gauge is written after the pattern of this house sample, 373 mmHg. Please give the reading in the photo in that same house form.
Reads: 2 mmHg
